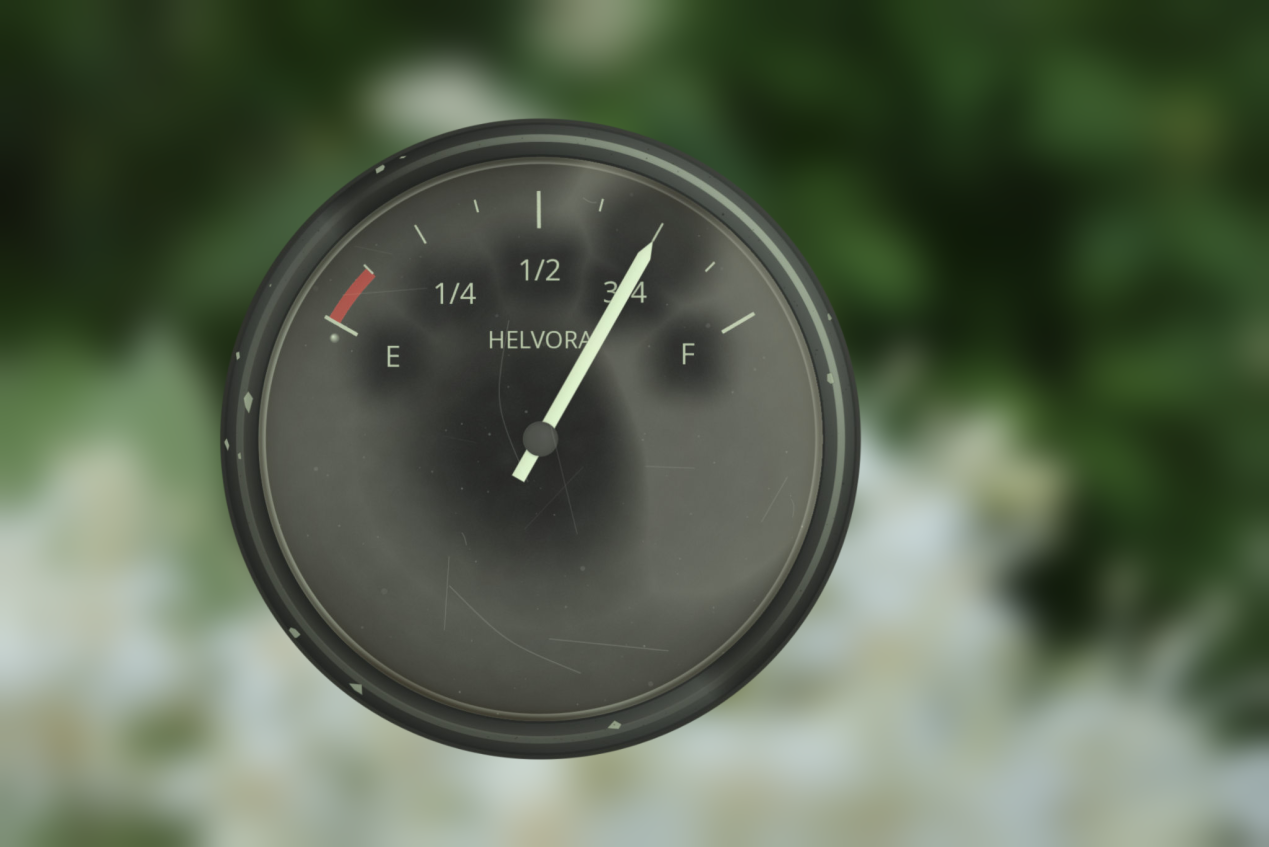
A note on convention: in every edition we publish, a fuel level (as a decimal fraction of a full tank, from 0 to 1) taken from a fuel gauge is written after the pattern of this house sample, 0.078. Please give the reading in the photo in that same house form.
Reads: 0.75
